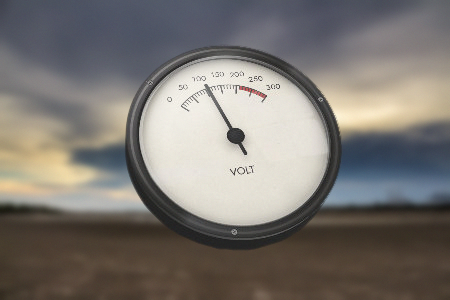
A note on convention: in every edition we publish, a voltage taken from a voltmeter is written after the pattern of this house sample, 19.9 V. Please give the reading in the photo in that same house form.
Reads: 100 V
